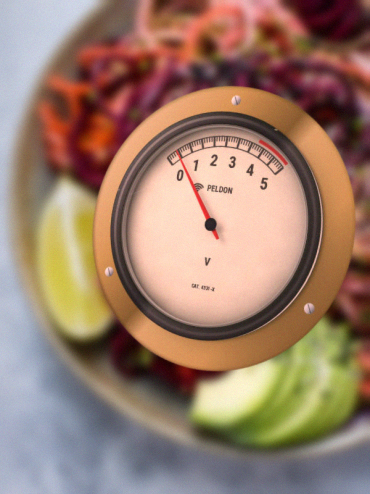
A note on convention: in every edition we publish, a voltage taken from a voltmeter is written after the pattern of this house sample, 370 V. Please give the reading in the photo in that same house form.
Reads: 0.5 V
